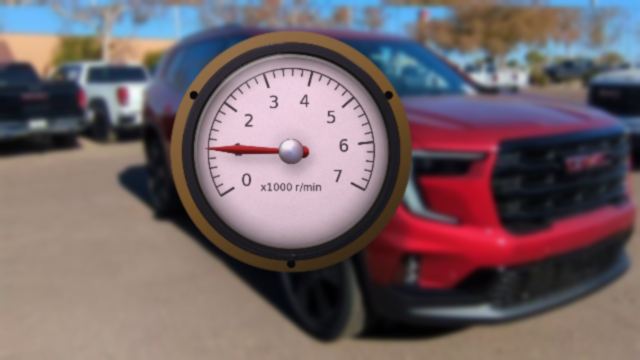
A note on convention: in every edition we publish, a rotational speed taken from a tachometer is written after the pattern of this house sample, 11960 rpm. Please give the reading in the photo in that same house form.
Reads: 1000 rpm
